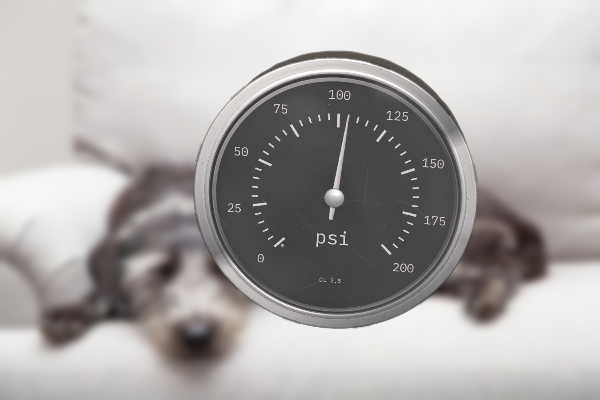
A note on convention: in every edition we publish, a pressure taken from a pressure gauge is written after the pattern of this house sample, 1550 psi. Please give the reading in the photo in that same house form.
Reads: 105 psi
